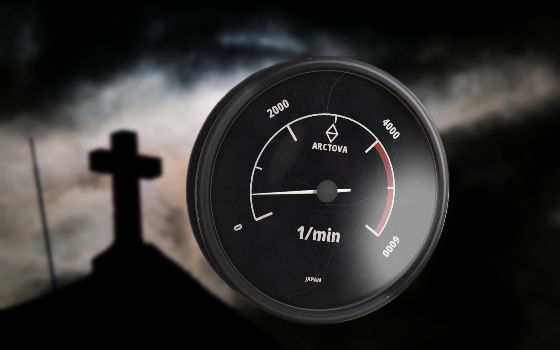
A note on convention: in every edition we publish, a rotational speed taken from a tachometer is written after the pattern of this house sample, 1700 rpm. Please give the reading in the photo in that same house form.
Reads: 500 rpm
